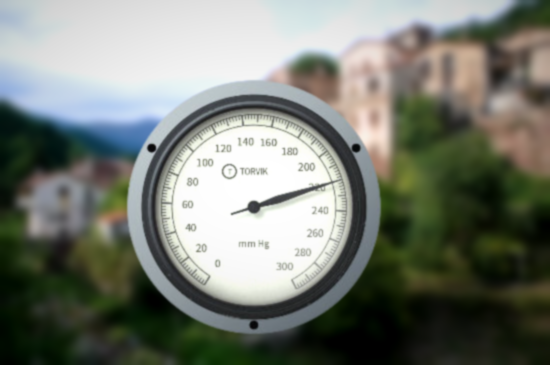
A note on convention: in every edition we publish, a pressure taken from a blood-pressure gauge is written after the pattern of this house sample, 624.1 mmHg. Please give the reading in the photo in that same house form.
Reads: 220 mmHg
